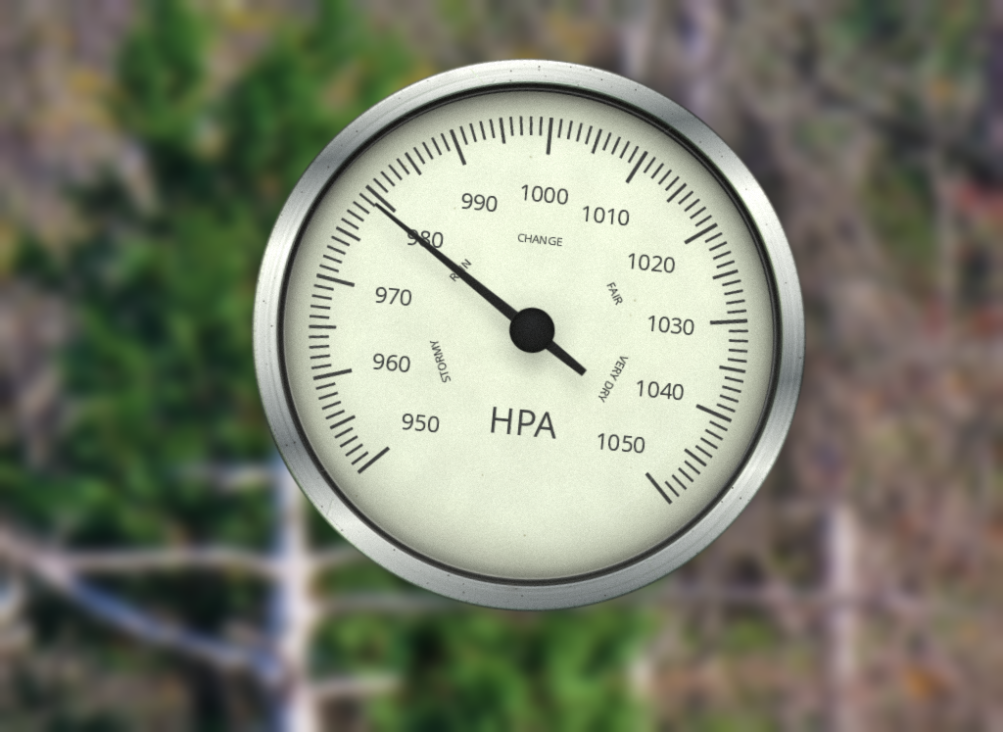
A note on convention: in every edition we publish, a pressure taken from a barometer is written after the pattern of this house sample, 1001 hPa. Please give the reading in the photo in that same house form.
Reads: 979 hPa
